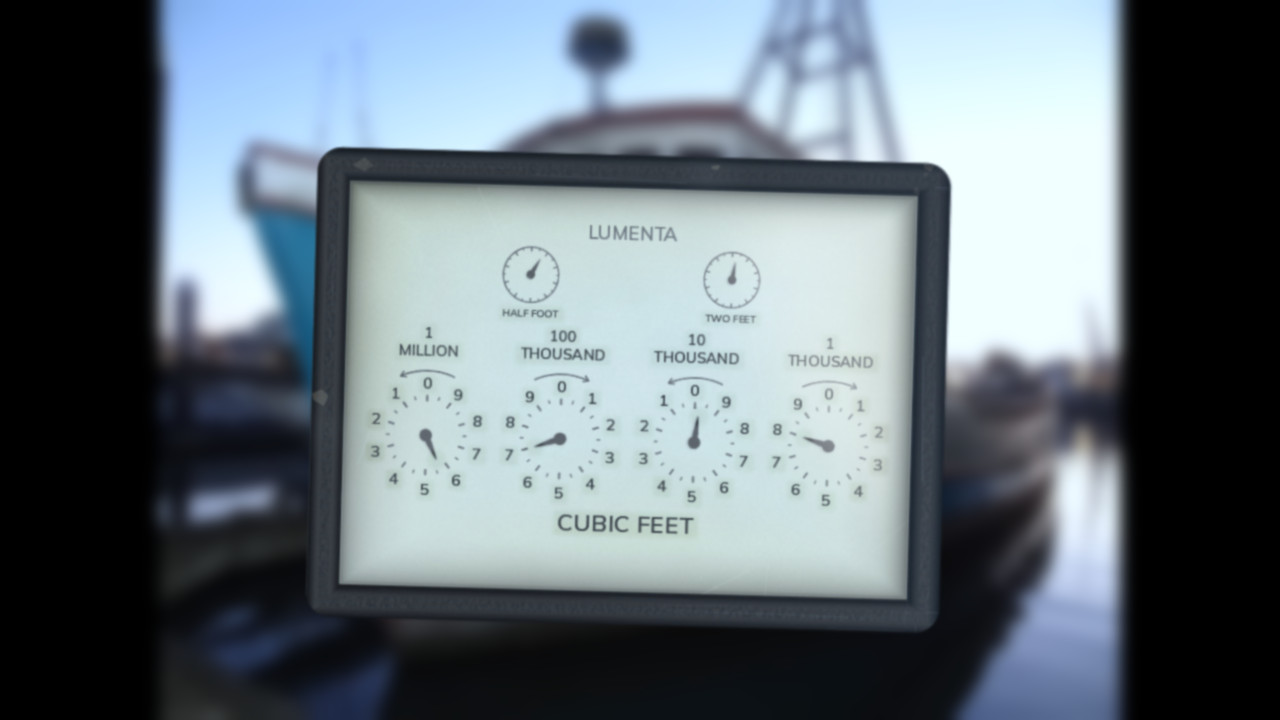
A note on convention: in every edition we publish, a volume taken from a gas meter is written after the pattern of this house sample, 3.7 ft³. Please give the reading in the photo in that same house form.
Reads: 569800 ft³
